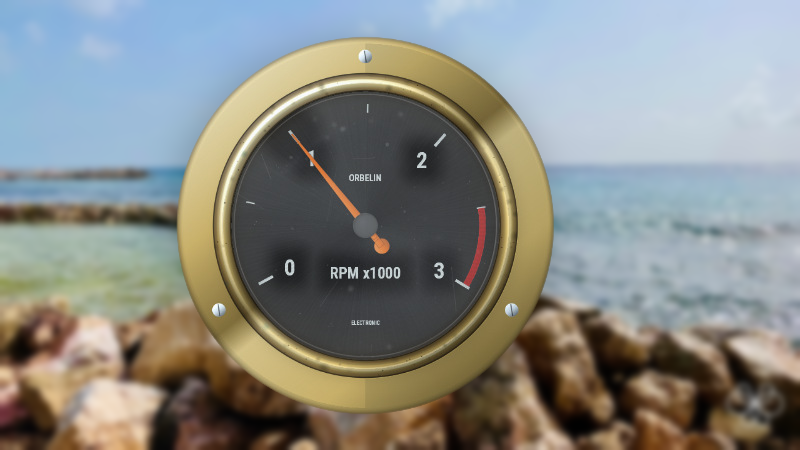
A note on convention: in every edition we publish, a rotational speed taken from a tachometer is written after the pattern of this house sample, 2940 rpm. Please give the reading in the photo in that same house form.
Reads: 1000 rpm
